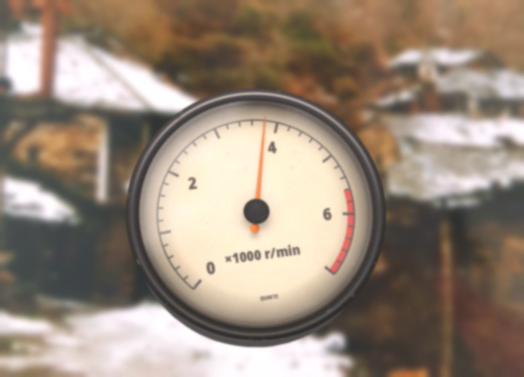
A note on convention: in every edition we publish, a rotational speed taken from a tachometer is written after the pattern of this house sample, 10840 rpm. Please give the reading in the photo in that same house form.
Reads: 3800 rpm
